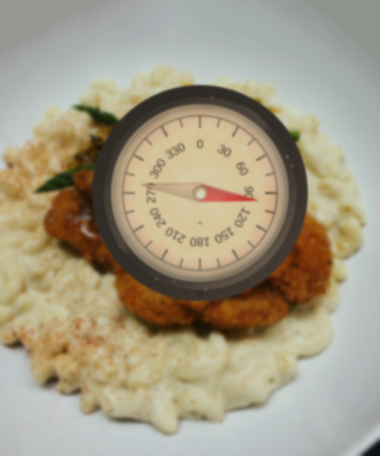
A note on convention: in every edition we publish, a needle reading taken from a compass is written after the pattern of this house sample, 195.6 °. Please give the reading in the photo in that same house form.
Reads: 97.5 °
